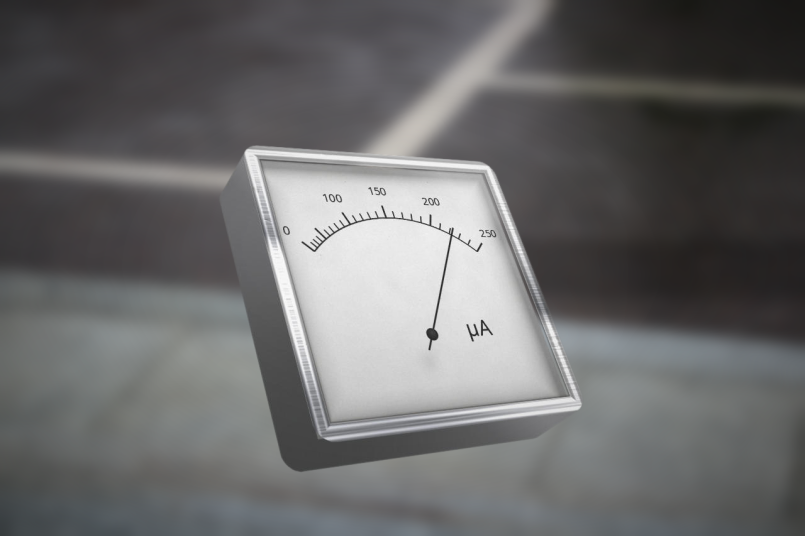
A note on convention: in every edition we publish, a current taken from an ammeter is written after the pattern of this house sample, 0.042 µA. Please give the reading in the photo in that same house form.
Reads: 220 µA
